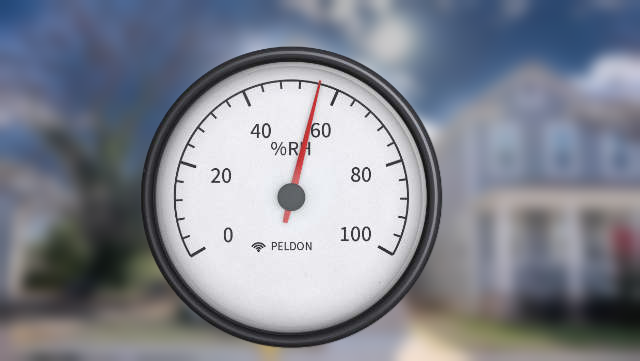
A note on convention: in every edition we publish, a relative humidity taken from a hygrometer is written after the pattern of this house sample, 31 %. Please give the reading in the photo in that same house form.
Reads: 56 %
